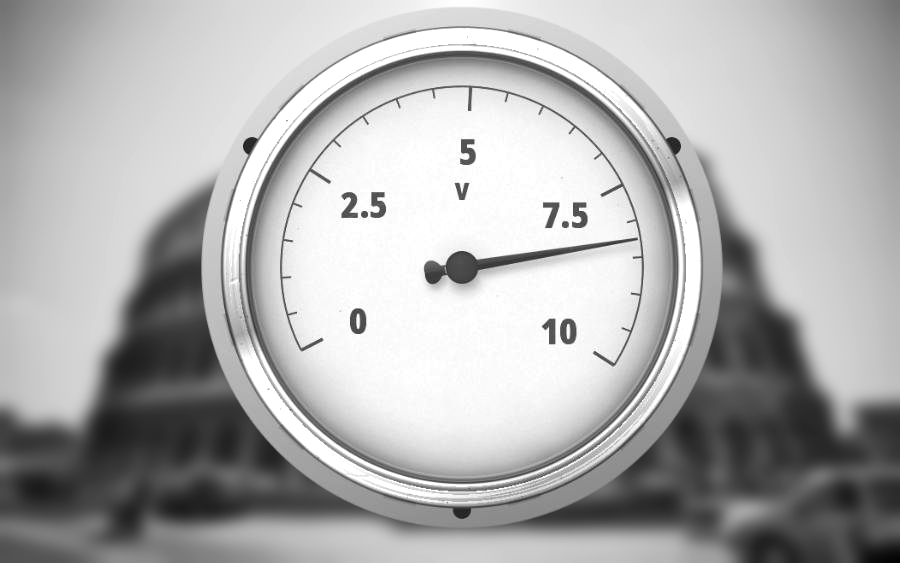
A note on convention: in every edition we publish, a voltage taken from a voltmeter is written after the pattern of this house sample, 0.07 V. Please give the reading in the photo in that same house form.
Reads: 8.25 V
